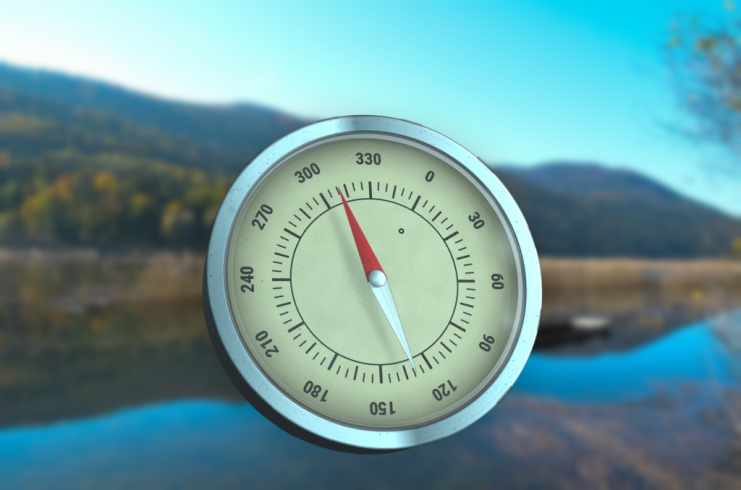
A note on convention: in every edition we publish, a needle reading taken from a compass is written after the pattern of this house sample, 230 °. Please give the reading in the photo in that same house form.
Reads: 310 °
